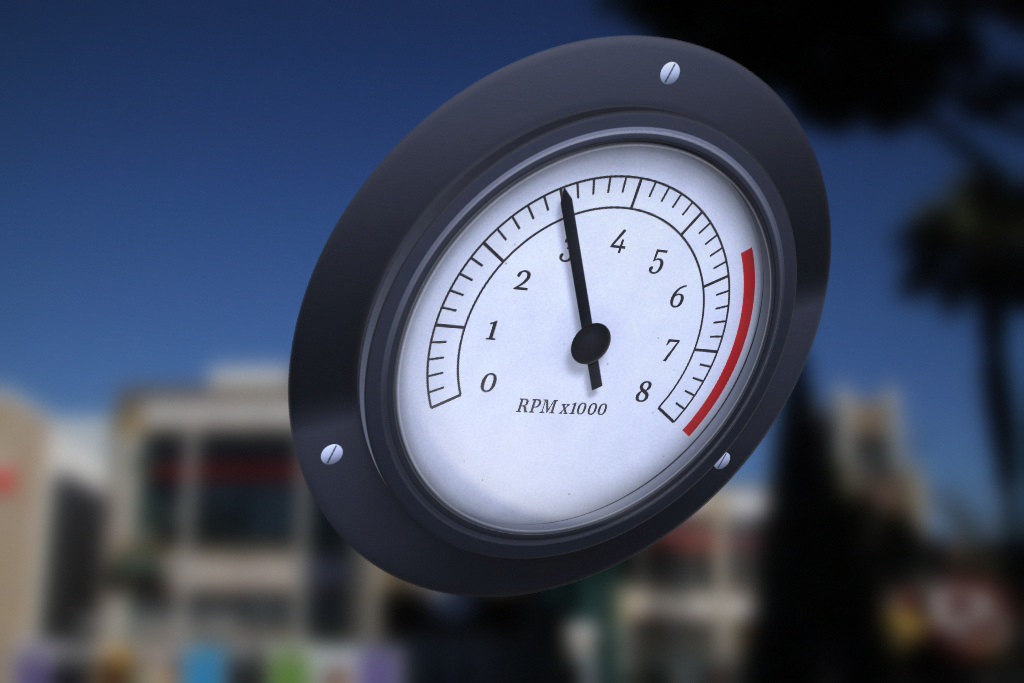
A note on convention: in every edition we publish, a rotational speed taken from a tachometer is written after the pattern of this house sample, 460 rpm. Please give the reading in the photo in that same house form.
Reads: 3000 rpm
